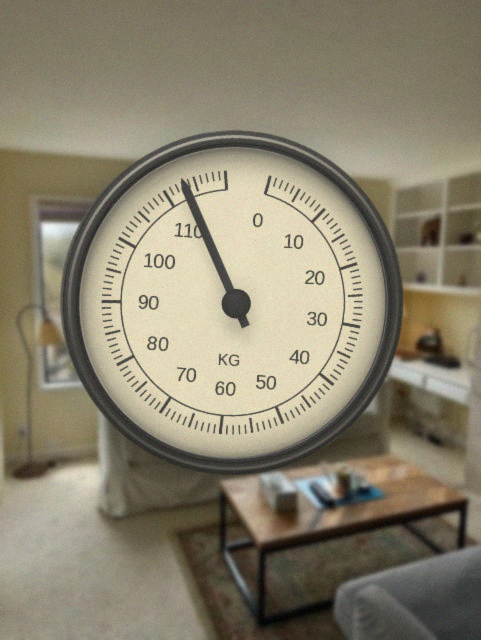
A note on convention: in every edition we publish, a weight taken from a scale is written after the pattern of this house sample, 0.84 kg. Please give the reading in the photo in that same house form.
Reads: 113 kg
